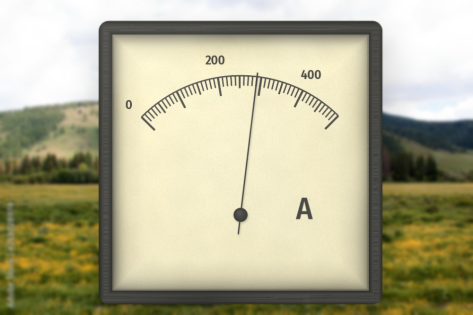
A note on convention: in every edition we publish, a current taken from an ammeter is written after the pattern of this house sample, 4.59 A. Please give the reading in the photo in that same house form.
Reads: 290 A
